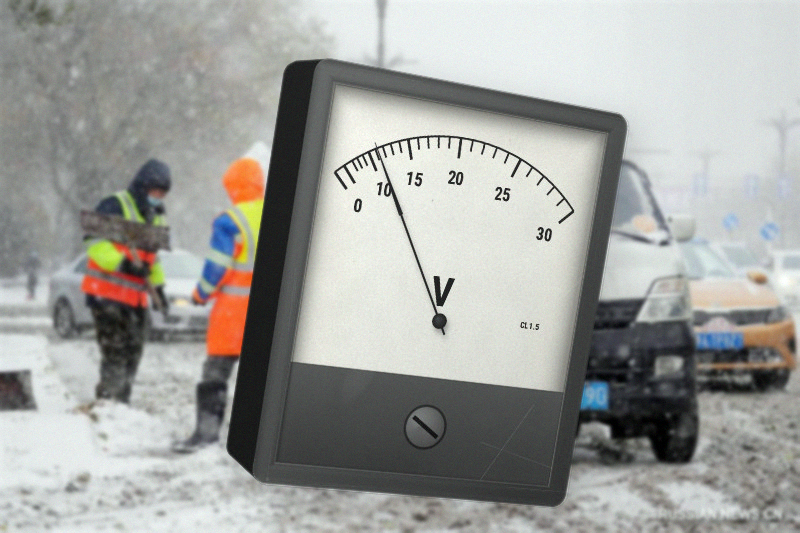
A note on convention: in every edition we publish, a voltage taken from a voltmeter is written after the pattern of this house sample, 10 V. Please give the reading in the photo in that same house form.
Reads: 11 V
